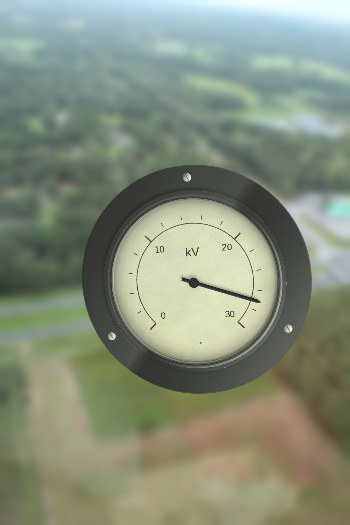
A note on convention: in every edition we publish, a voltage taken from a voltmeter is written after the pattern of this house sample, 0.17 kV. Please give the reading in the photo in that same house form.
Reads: 27 kV
